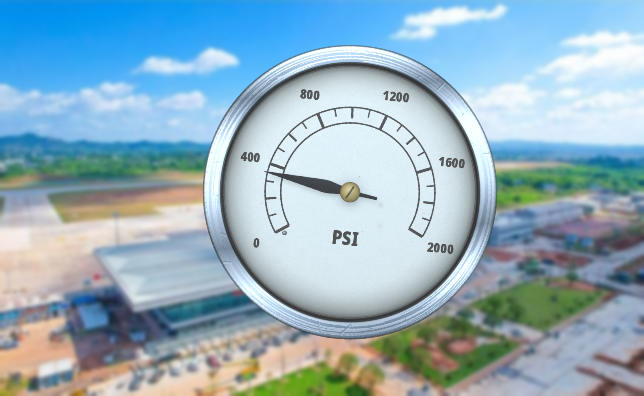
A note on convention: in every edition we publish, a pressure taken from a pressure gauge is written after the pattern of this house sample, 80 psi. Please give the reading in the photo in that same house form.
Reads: 350 psi
